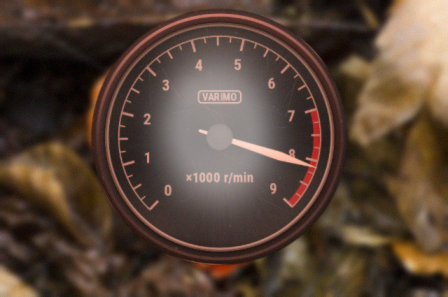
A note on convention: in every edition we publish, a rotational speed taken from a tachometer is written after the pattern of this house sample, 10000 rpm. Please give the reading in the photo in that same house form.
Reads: 8125 rpm
